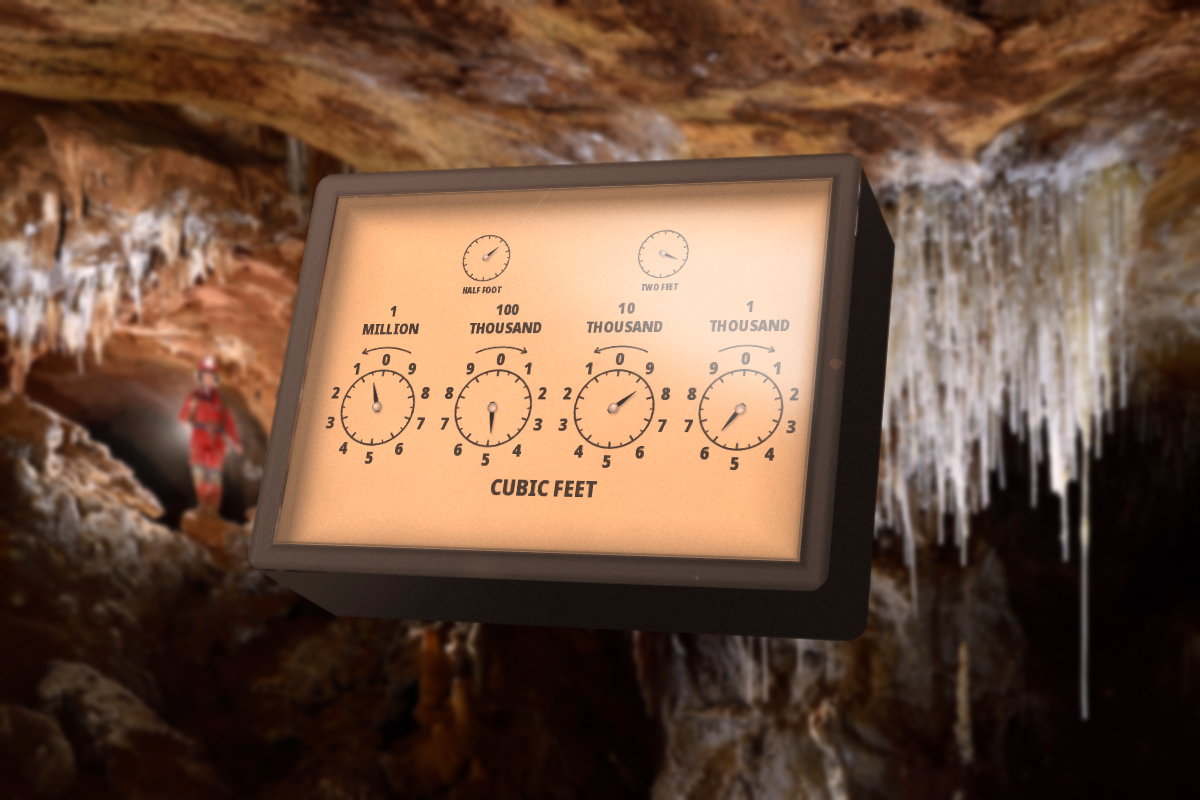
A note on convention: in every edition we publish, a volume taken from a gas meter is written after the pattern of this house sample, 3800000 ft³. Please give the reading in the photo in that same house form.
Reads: 48600 ft³
